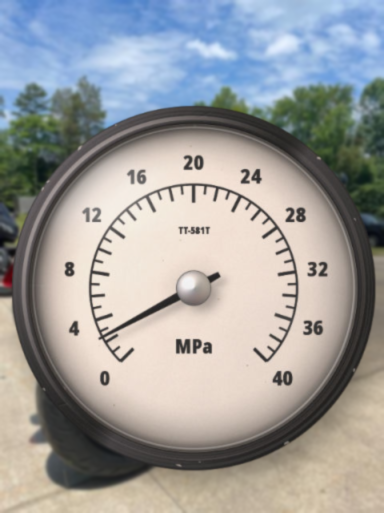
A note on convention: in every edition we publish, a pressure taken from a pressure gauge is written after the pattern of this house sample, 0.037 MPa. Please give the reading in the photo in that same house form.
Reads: 2.5 MPa
